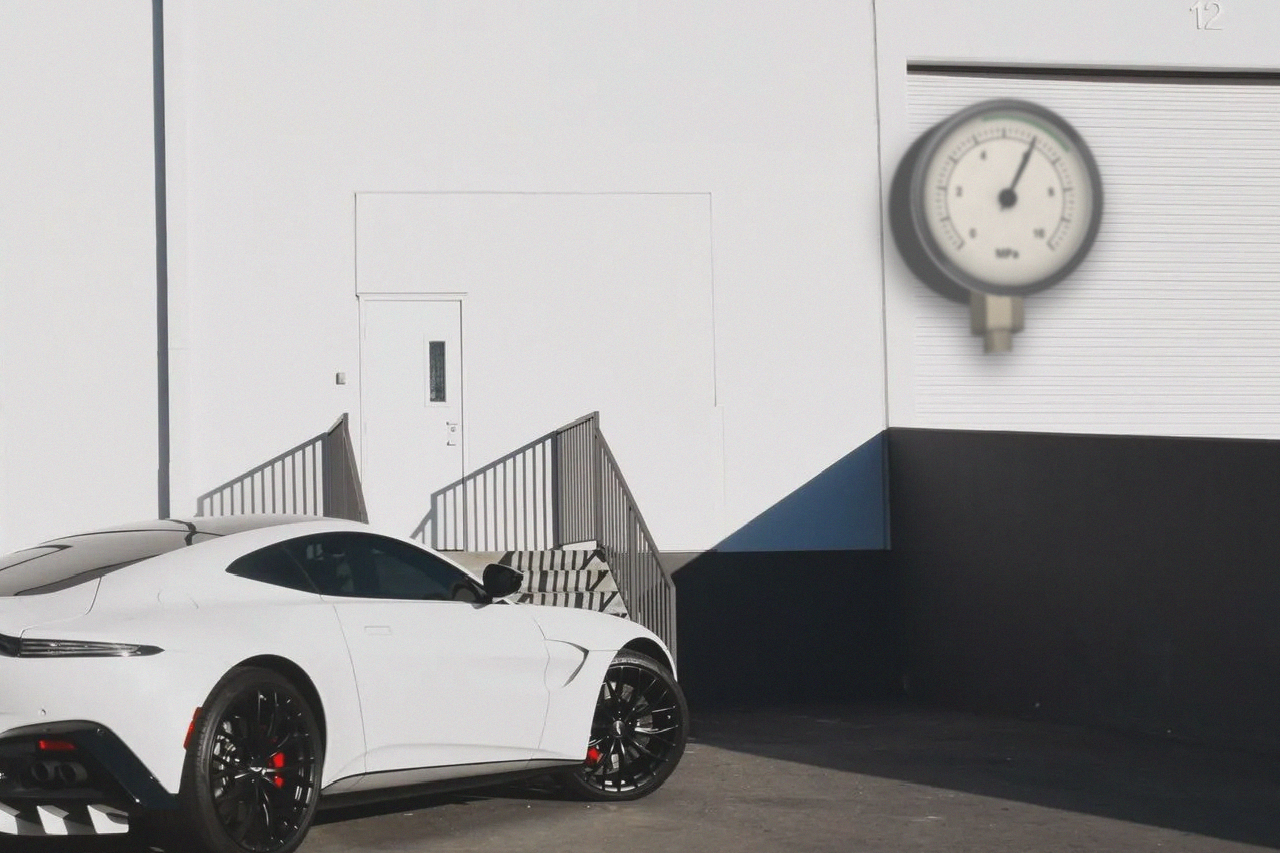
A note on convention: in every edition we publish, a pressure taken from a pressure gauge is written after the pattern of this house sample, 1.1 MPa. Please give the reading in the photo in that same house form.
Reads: 6 MPa
